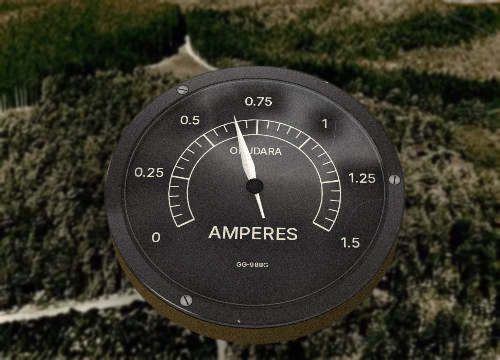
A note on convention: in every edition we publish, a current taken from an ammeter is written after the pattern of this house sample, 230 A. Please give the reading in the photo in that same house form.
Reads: 0.65 A
